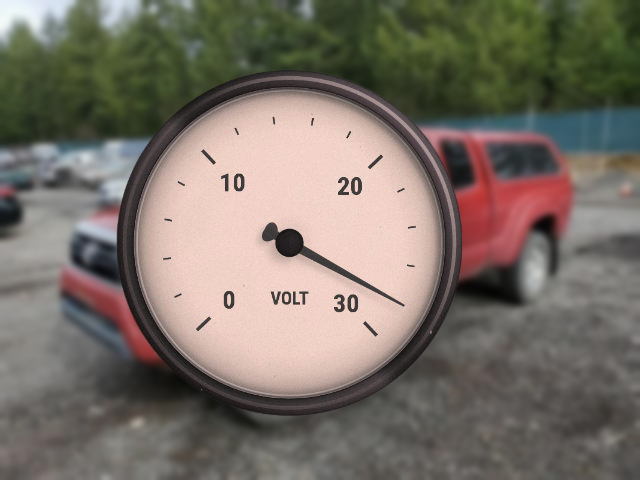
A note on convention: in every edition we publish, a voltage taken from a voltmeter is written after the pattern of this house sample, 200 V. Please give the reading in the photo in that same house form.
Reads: 28 V
